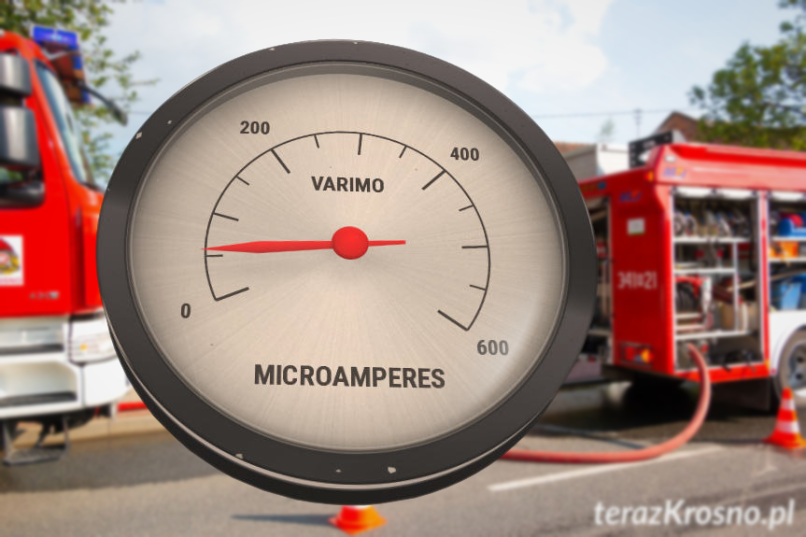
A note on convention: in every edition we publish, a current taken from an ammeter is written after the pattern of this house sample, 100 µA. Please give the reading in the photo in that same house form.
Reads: 50 µA
